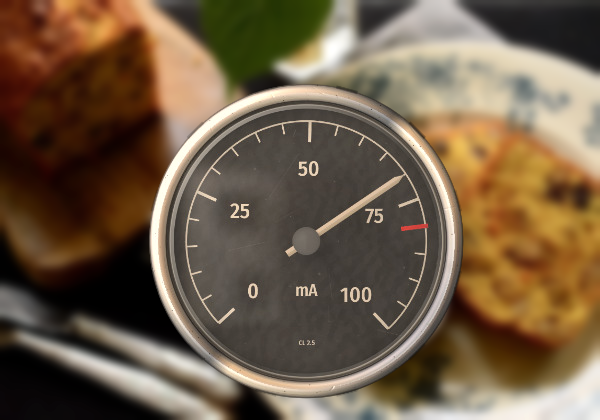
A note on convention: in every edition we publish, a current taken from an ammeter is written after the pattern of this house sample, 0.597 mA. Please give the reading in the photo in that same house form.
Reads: 70 mA
